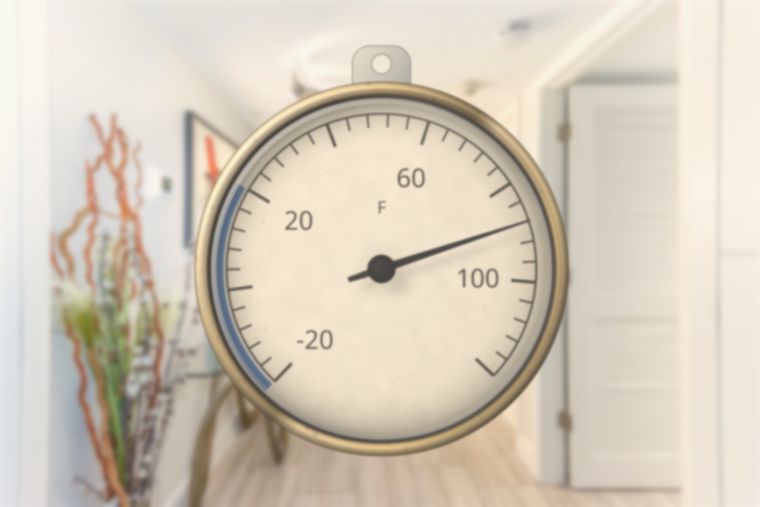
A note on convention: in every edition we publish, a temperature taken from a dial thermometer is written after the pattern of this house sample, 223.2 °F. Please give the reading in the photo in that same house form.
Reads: 88 °F
